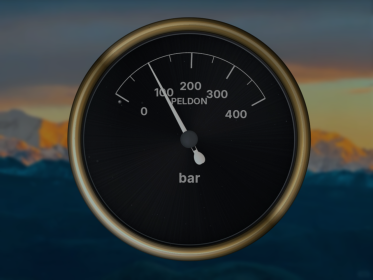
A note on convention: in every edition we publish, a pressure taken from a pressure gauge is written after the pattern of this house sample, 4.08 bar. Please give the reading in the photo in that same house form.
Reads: 100 bar
